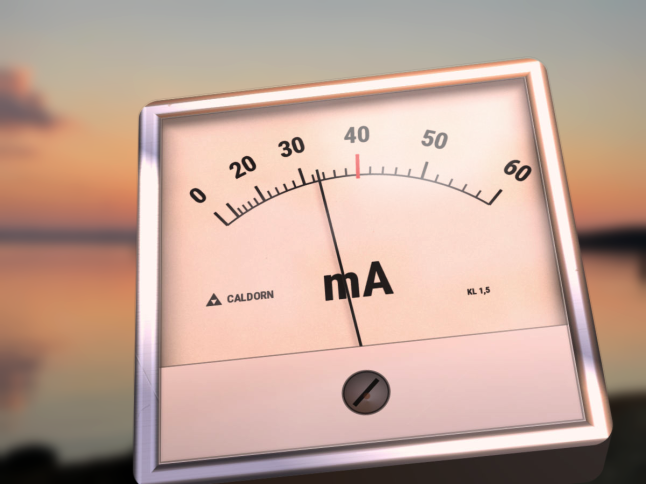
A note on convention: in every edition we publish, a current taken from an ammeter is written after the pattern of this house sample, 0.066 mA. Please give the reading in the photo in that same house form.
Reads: 33 mA
